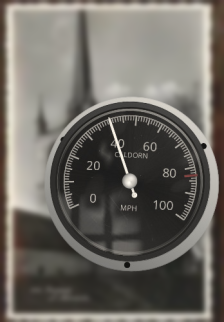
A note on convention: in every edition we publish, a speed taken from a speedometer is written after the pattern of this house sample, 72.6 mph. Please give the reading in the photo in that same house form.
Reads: 40 mph
